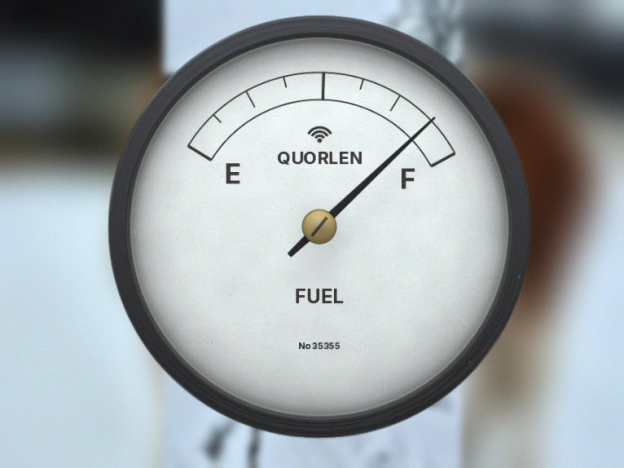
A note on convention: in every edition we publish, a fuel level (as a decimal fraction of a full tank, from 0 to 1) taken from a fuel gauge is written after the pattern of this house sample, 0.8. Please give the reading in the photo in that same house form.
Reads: 0.875
